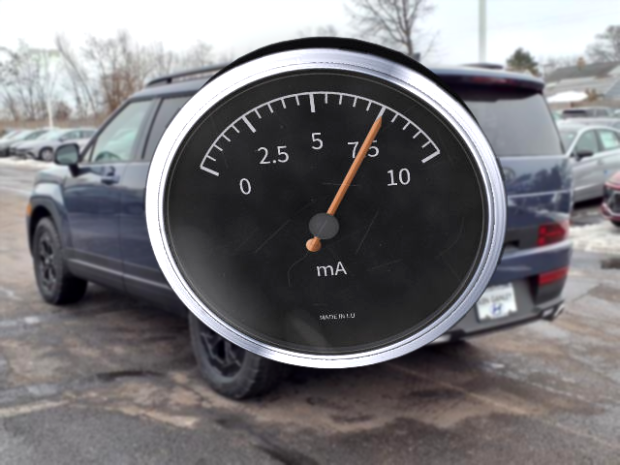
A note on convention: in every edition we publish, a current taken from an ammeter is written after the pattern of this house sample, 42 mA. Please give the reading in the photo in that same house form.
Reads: 7.5 mA
